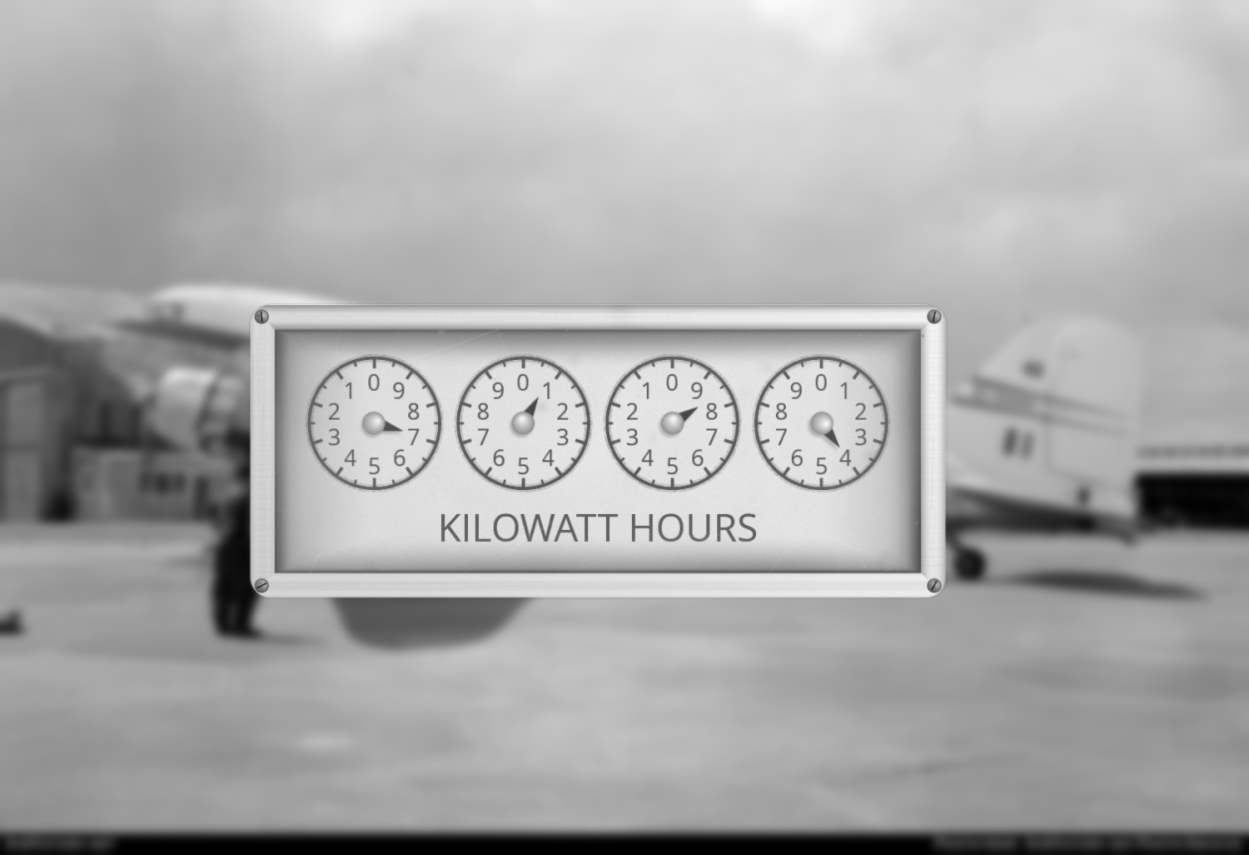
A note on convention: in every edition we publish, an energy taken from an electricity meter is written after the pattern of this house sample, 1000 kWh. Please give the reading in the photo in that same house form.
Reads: 7084 kWh
